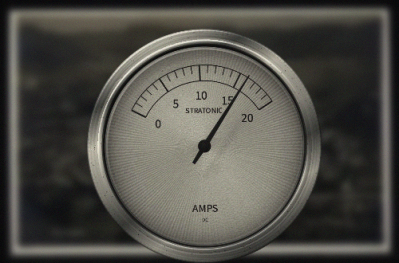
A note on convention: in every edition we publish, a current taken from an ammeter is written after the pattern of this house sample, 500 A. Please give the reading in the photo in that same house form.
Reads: 16 A
